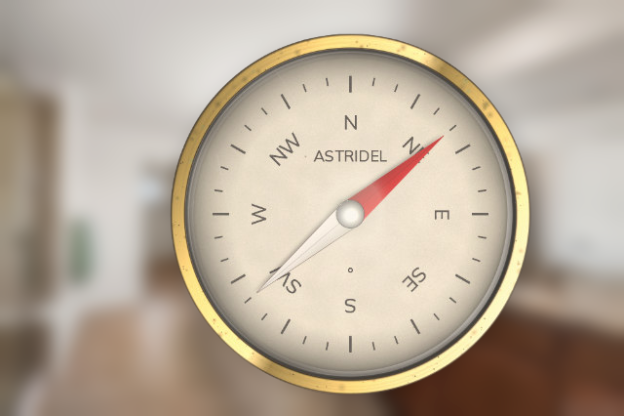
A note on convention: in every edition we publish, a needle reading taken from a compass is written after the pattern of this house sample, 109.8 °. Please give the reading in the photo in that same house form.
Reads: 50 °
